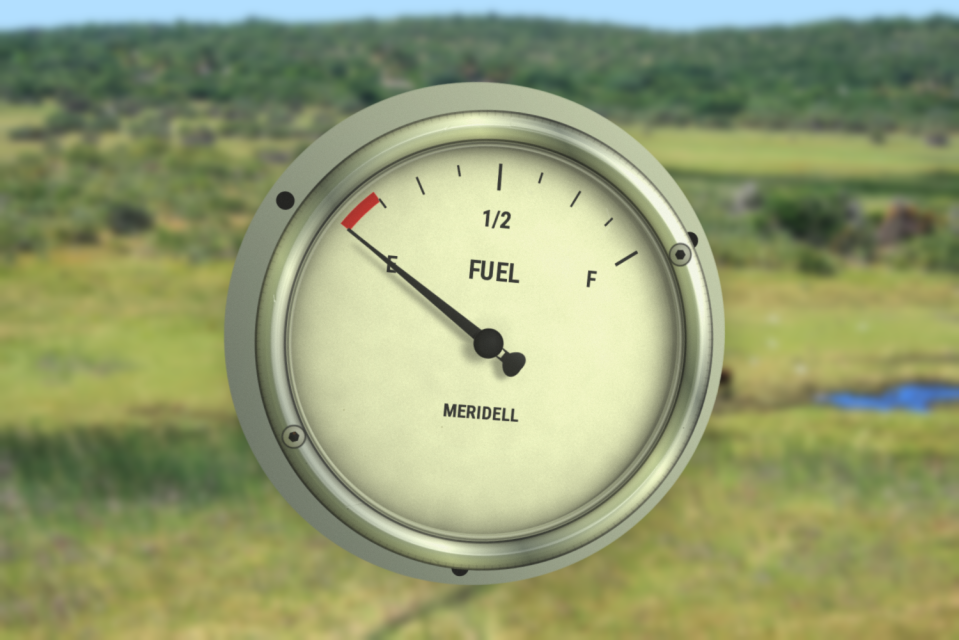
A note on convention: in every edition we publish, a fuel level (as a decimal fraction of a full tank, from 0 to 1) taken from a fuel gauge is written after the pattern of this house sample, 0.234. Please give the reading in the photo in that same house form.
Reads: 0
